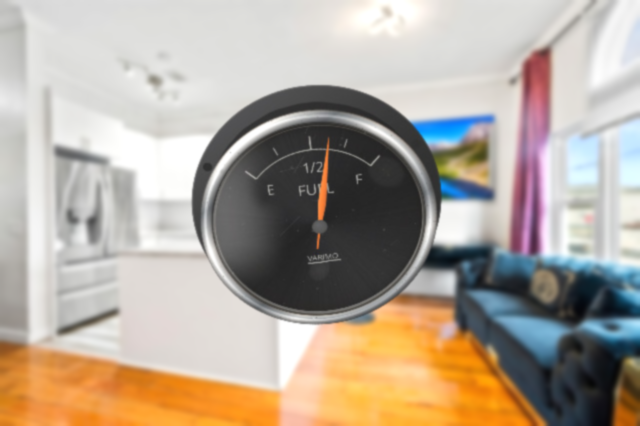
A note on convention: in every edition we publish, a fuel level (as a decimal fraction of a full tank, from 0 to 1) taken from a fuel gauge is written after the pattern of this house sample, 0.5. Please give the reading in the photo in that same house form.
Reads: 0.625
